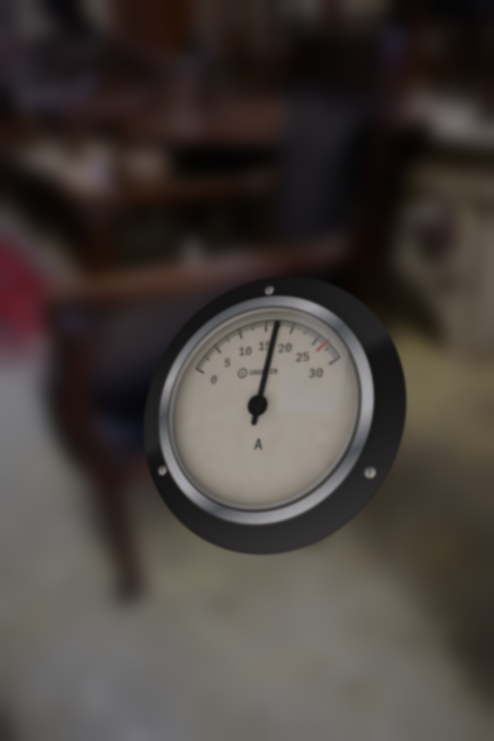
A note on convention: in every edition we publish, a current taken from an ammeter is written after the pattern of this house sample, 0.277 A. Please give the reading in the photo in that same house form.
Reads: 17.5 A
